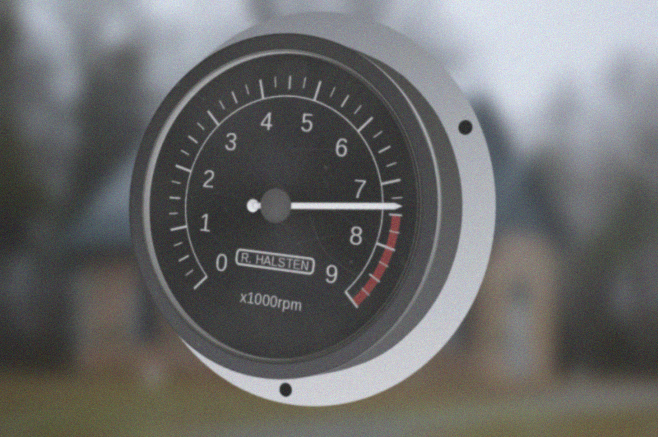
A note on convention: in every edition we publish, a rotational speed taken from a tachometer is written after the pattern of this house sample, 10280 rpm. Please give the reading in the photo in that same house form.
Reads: 7375 rpm
